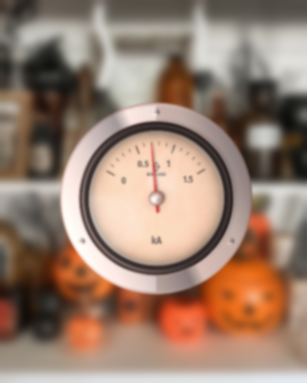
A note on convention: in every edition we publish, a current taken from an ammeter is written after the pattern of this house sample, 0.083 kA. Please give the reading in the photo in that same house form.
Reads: 0.7 kA
